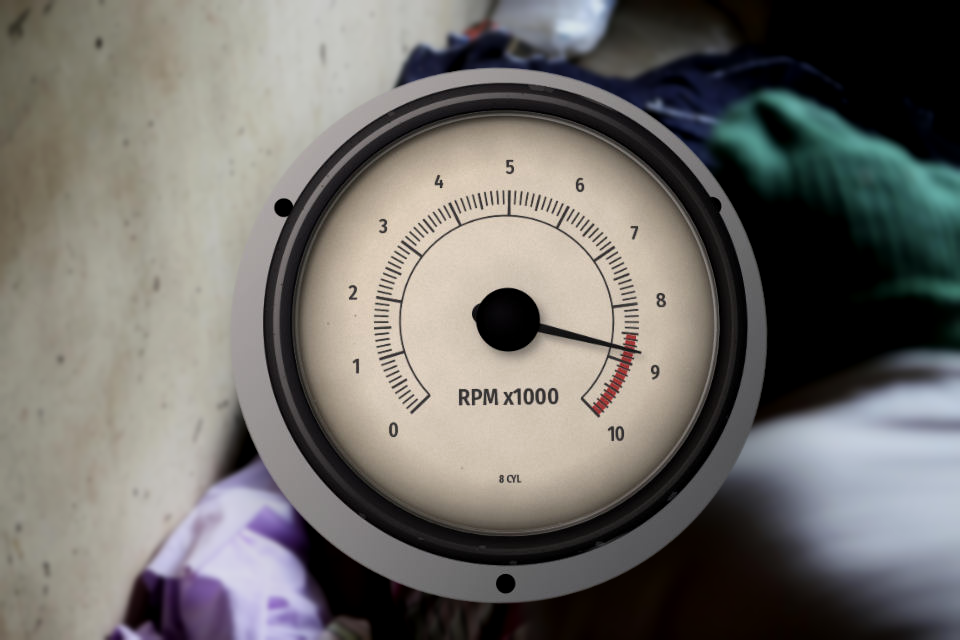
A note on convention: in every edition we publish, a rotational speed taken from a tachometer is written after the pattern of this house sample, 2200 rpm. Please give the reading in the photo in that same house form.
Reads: 8800 rpm
